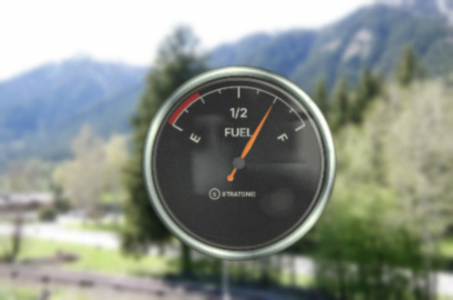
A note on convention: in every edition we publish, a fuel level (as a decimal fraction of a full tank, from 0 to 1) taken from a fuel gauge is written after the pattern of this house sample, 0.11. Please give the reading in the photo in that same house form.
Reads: 0.75
